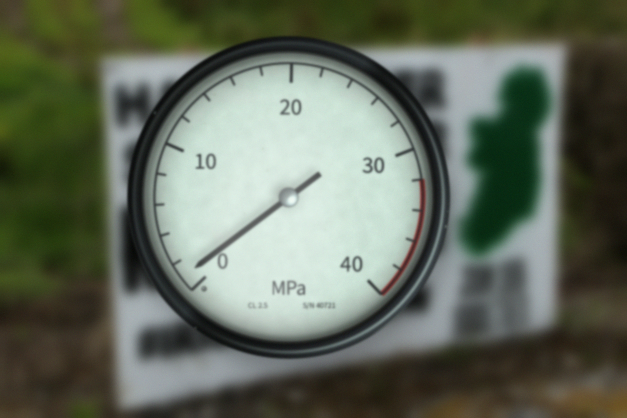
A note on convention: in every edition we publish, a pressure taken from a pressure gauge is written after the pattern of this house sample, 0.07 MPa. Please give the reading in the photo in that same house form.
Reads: 1 MPa
